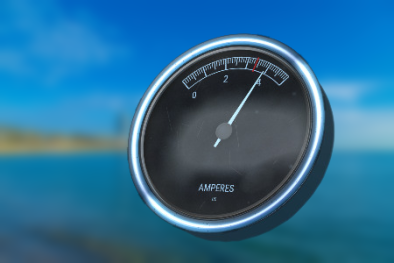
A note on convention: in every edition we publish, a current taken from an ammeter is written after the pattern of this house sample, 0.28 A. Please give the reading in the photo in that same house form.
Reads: 4 A
